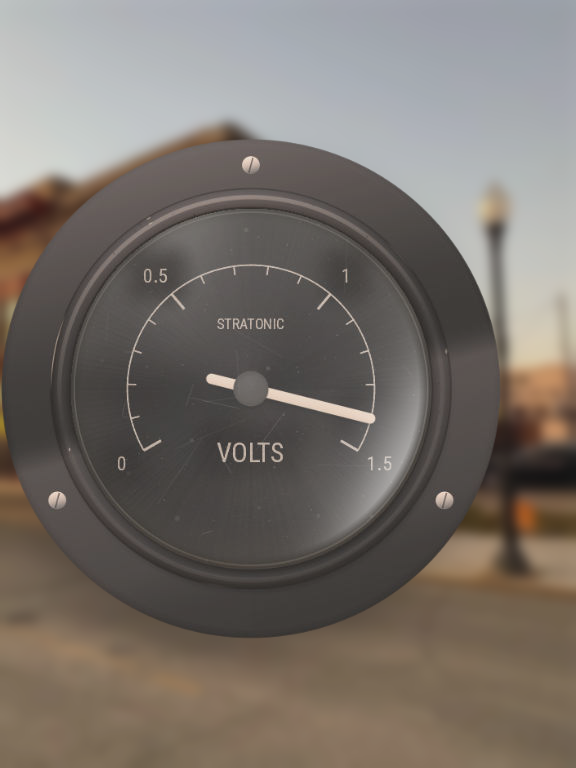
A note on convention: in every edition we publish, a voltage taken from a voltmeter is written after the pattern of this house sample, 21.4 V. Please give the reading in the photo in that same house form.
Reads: 1.4 V
